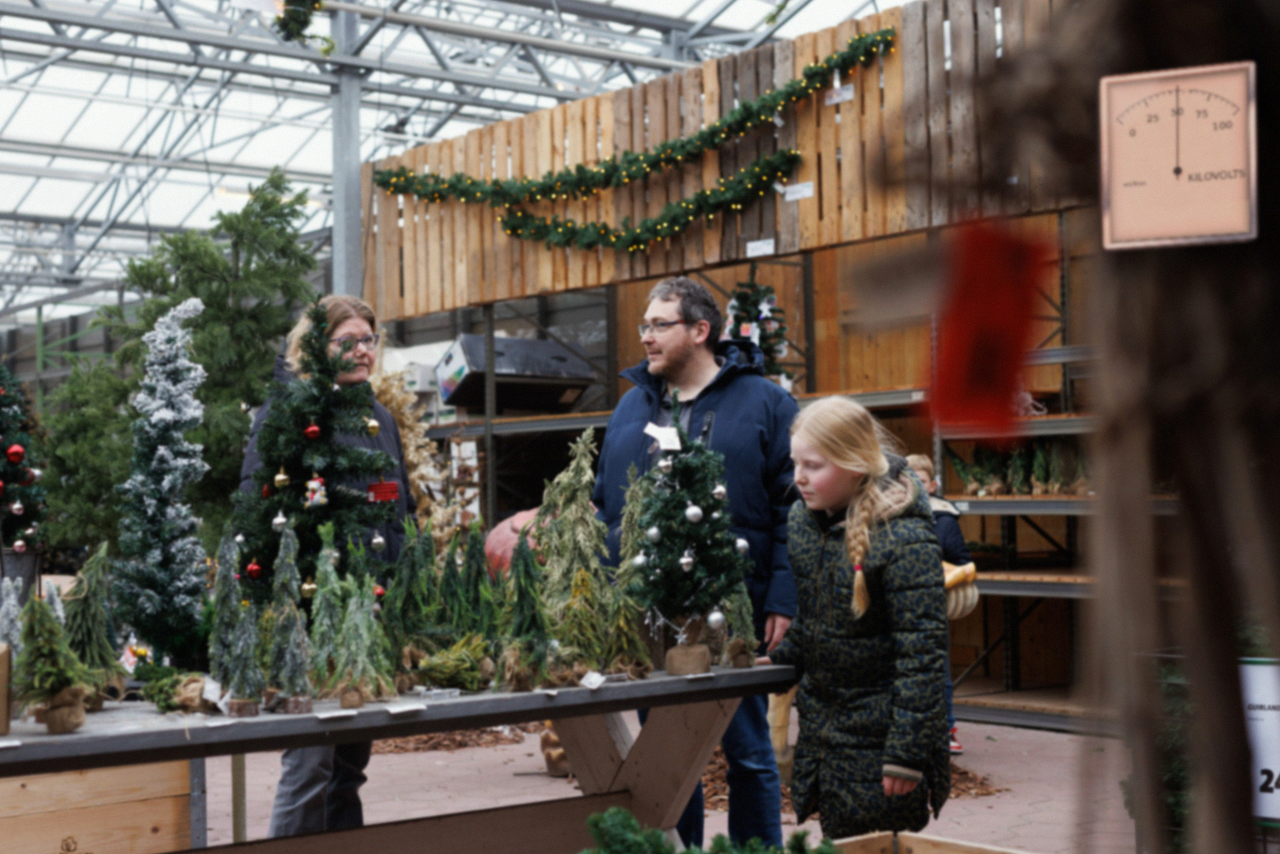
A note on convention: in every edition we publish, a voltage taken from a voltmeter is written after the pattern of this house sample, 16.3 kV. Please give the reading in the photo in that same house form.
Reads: 50 kV
